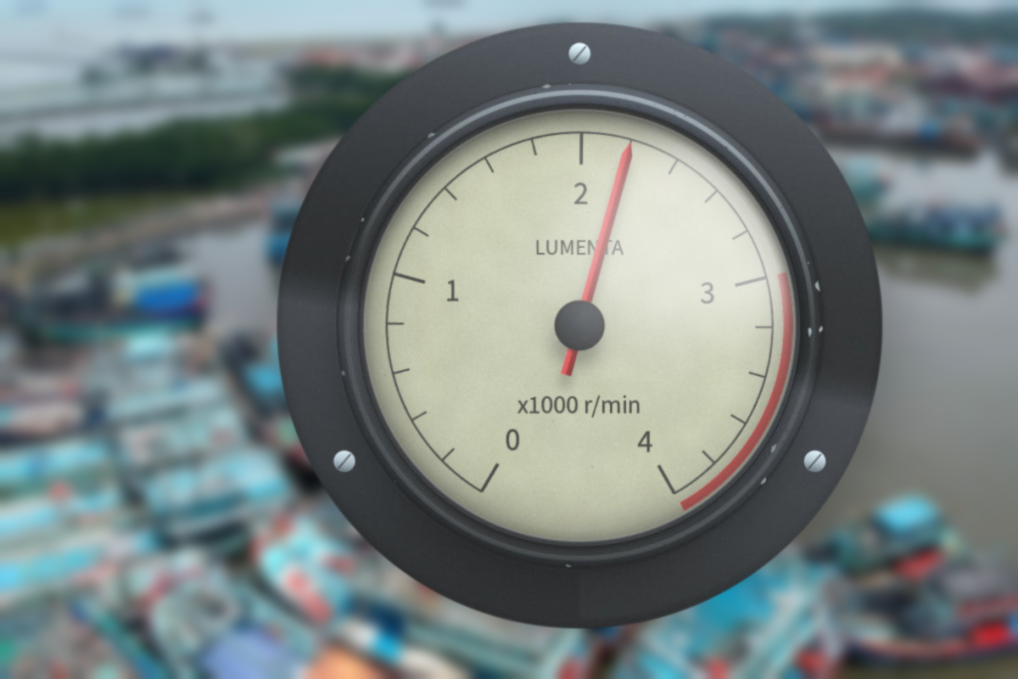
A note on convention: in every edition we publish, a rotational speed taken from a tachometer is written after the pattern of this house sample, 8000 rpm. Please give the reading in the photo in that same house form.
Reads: 2200 rpm
